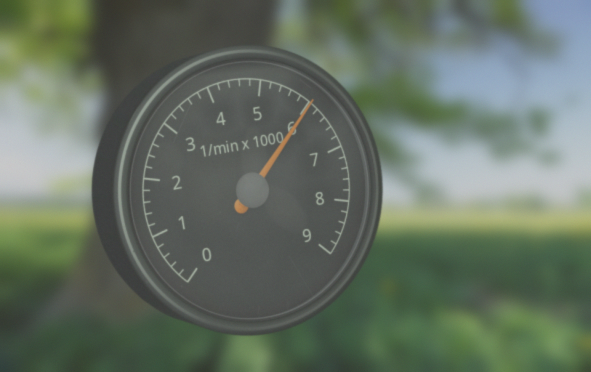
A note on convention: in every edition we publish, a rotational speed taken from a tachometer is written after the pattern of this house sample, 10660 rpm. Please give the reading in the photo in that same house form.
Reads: 6000 rpm
